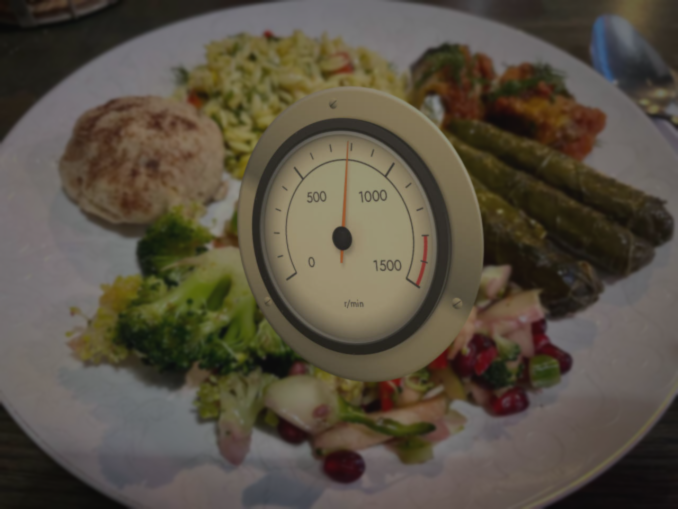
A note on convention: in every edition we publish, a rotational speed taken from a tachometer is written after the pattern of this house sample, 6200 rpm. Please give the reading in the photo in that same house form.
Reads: 800 rpm
